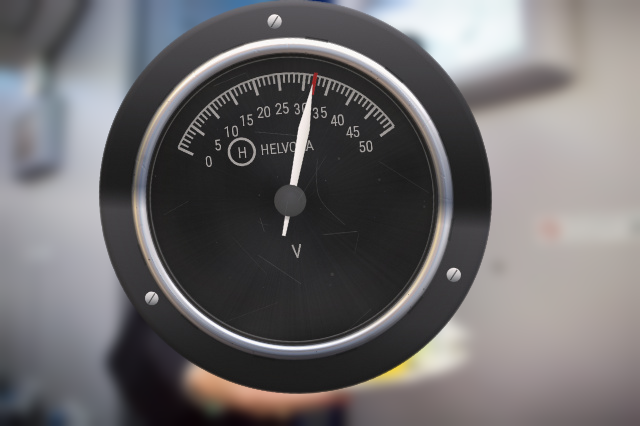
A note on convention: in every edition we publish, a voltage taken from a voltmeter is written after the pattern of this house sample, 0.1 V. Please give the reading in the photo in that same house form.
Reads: 32 V
